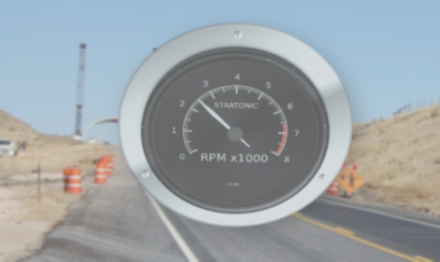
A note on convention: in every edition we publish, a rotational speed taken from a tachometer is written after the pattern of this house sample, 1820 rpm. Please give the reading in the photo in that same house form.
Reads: 2500 rpm
